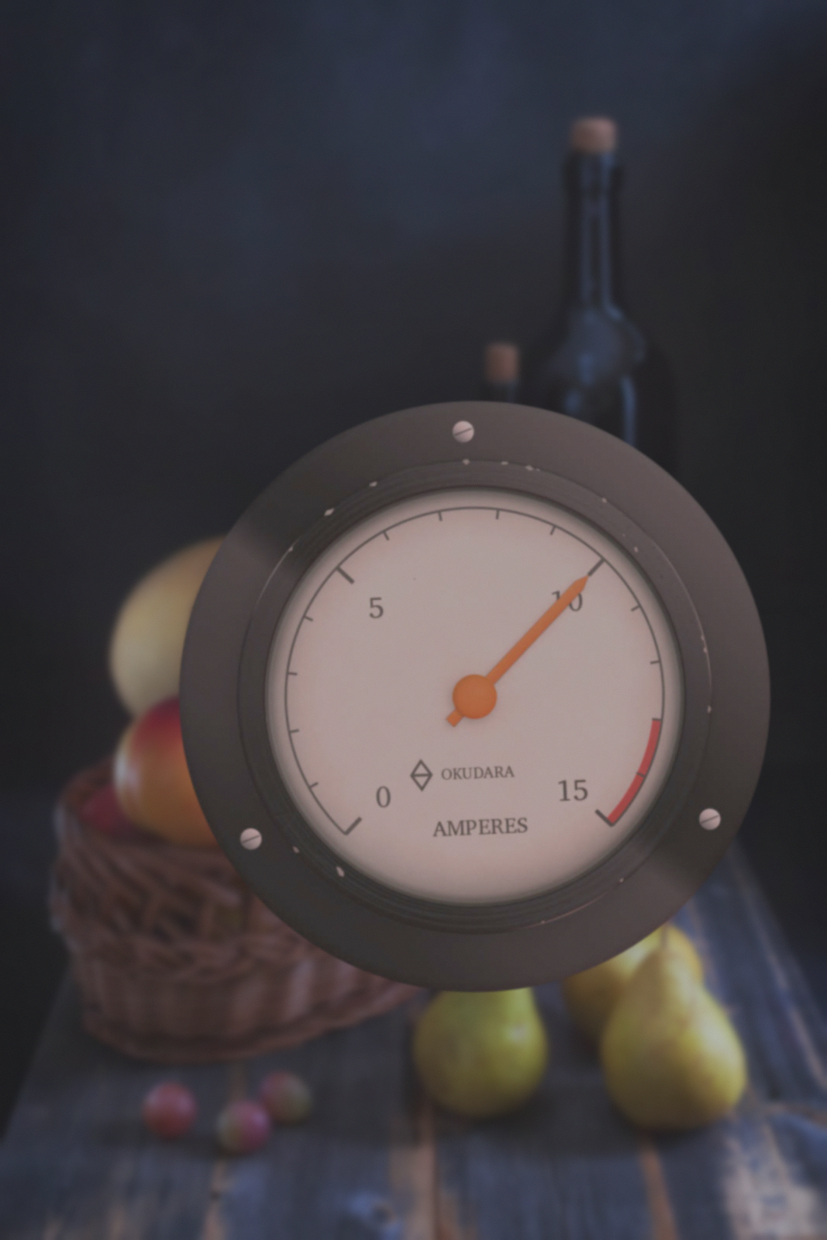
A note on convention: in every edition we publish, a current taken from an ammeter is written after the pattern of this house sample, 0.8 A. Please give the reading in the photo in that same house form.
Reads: 10 A
